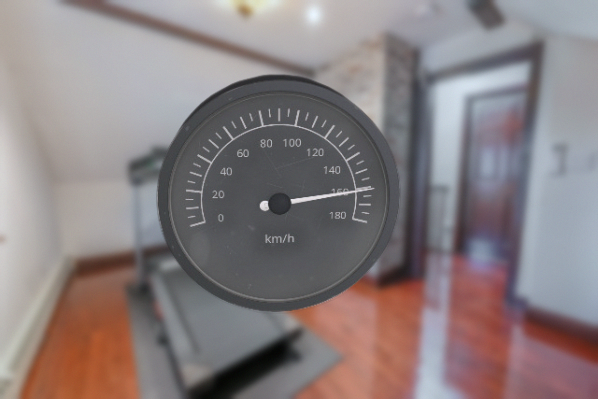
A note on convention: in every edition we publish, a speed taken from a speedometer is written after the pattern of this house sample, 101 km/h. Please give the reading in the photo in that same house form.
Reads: 160 km/h
